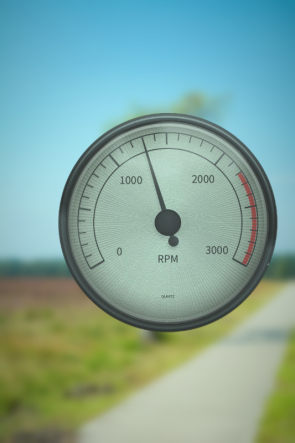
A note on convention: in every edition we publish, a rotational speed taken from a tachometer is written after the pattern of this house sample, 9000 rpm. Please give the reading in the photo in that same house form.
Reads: 1300 rpm
